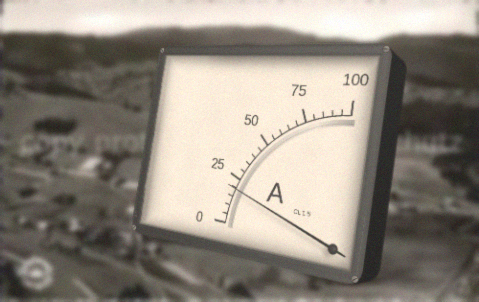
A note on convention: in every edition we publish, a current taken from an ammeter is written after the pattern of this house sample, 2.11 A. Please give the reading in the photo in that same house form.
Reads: 20 A
